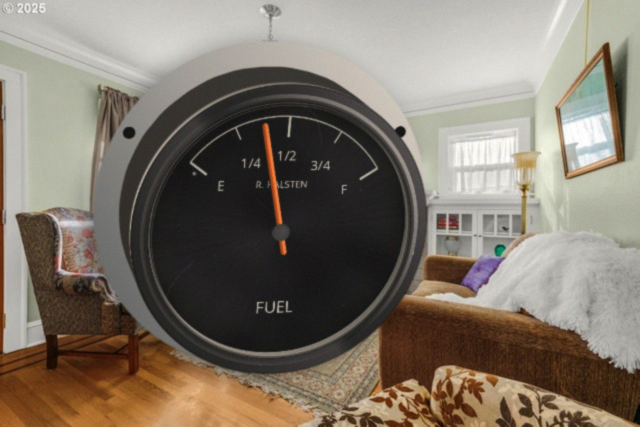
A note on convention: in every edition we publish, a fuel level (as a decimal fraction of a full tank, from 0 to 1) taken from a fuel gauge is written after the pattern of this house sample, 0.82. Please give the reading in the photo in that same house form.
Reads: 0.375
